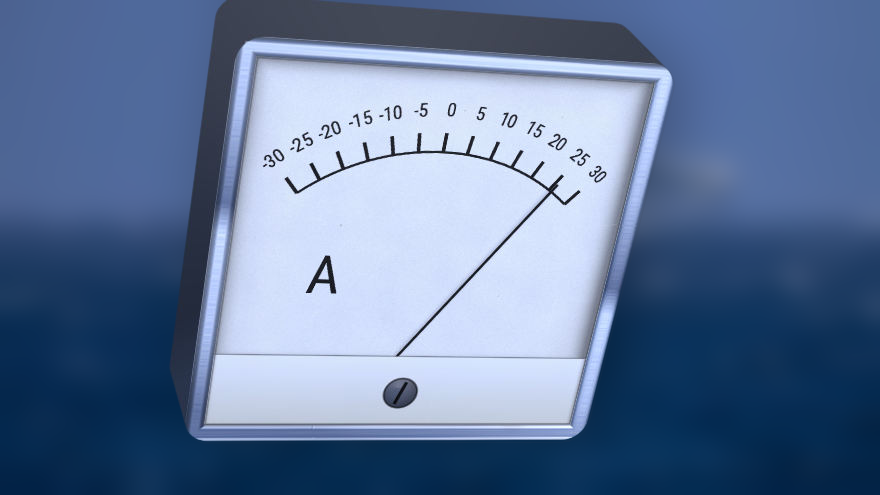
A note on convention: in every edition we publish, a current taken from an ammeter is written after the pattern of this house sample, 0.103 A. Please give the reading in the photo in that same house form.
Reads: 25 A
